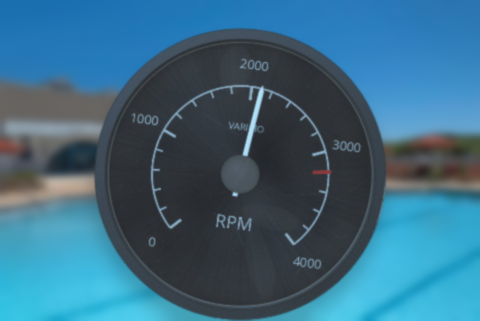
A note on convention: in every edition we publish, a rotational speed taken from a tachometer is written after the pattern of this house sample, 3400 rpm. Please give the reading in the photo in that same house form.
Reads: 2100 rpm
